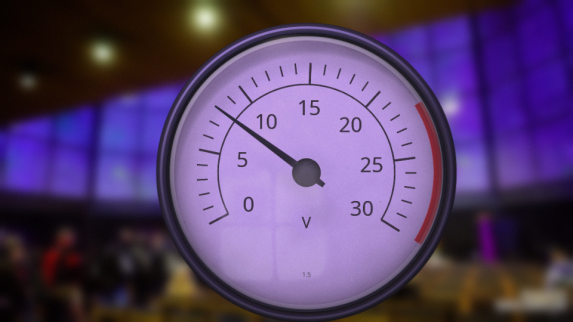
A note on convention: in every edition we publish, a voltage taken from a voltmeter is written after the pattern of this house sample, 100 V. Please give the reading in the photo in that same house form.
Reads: 8 V
